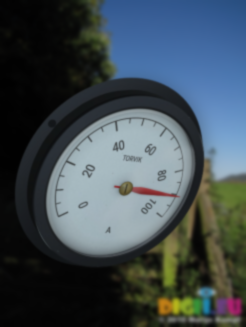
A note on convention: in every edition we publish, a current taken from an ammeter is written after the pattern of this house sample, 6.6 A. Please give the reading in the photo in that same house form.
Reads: 90 A
